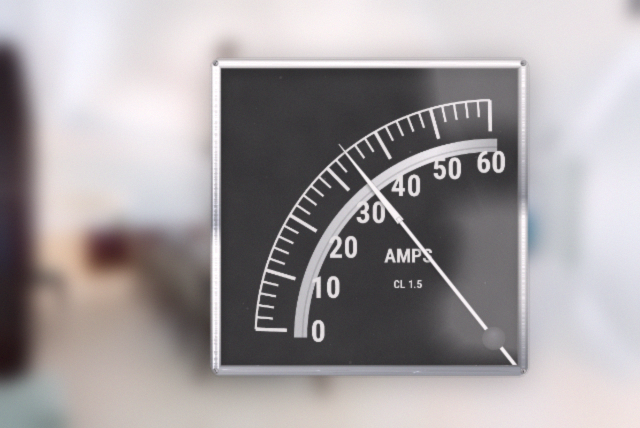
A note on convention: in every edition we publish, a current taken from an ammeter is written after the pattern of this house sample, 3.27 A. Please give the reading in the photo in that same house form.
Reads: 34 A
